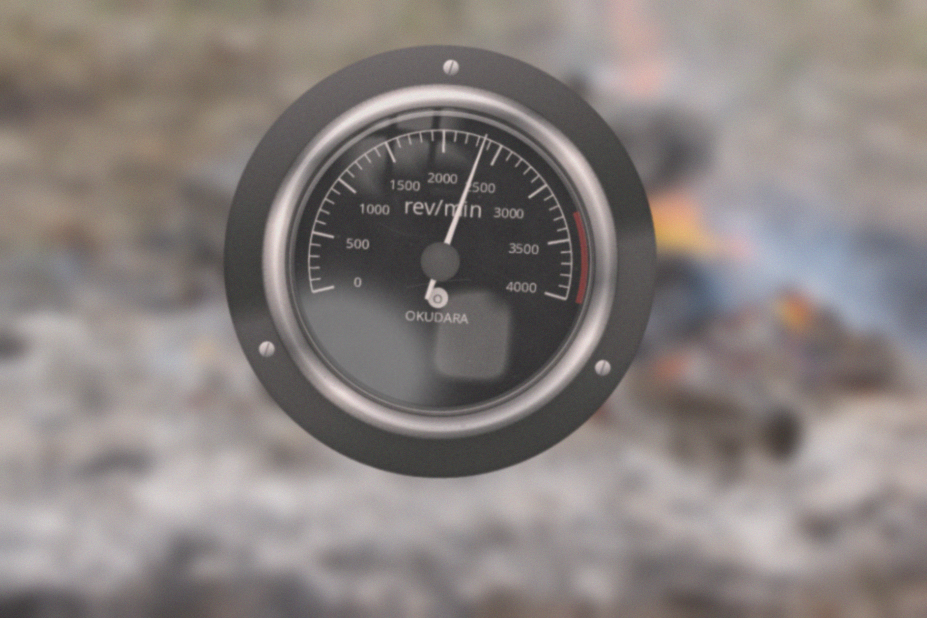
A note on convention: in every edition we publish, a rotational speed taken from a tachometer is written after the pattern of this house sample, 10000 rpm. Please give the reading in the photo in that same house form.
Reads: 2350 rpm
